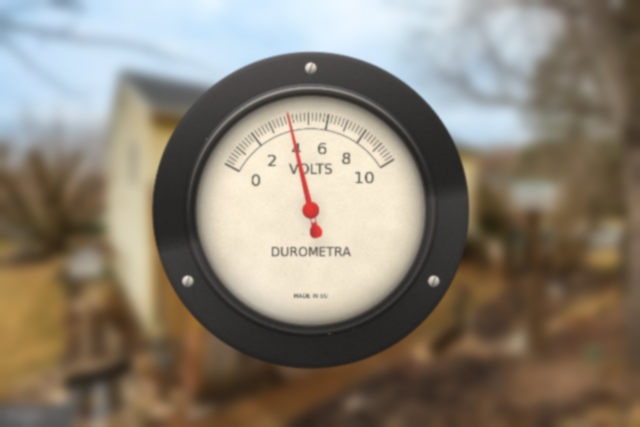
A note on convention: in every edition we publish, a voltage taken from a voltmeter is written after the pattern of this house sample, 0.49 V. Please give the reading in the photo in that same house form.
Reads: 4 V
